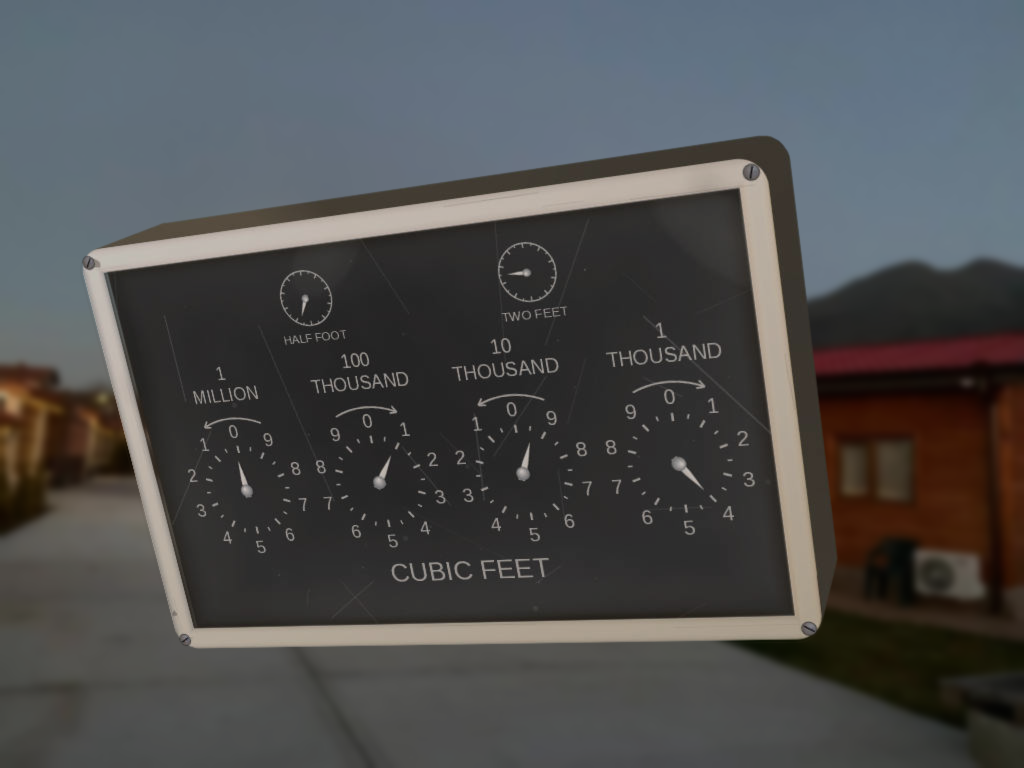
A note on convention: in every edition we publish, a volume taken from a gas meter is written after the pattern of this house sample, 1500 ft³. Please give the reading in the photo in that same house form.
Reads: 9400 ft³
